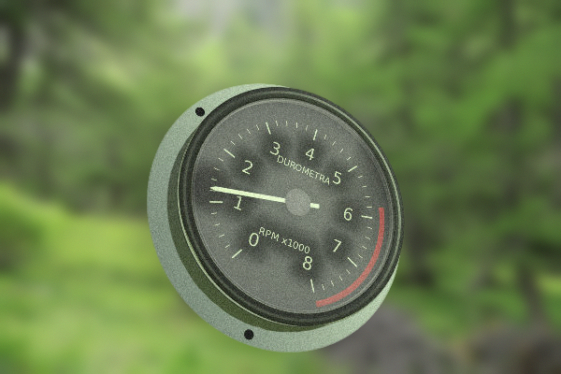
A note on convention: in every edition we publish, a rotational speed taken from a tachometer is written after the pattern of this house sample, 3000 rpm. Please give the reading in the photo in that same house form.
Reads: 1200 rpm
